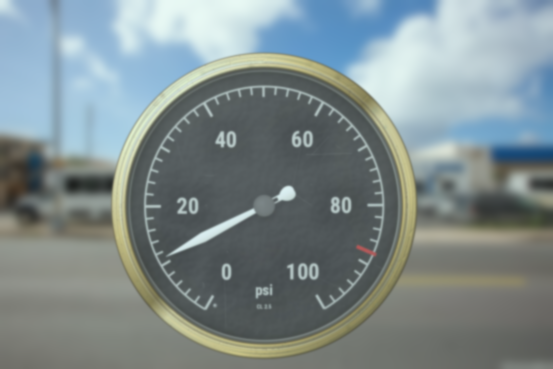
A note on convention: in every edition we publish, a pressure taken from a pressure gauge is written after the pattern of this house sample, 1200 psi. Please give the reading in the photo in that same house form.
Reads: 11 psi
